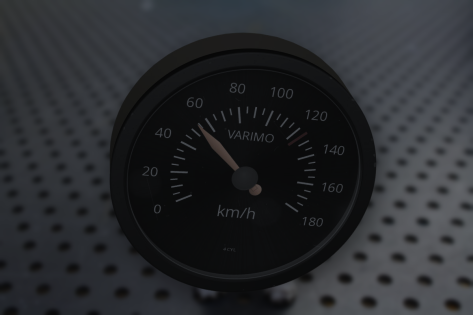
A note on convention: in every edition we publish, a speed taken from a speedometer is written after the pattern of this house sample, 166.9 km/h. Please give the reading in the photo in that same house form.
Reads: 55 km/h
